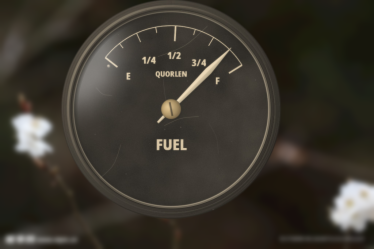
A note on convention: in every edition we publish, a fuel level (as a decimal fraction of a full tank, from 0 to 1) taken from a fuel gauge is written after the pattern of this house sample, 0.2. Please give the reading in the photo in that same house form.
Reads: 0.875
